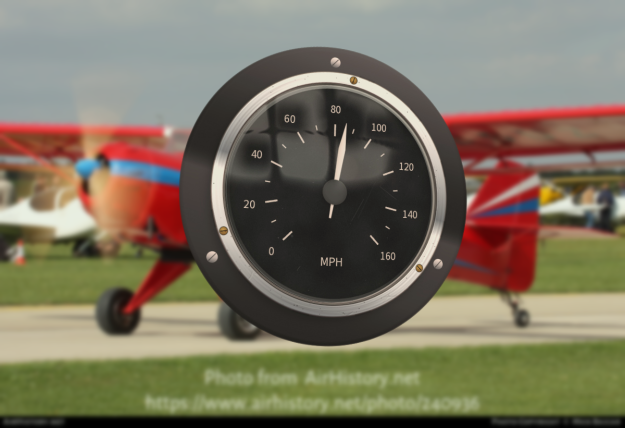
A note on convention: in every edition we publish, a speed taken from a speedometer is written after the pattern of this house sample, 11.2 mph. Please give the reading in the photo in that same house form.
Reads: 85 mph
